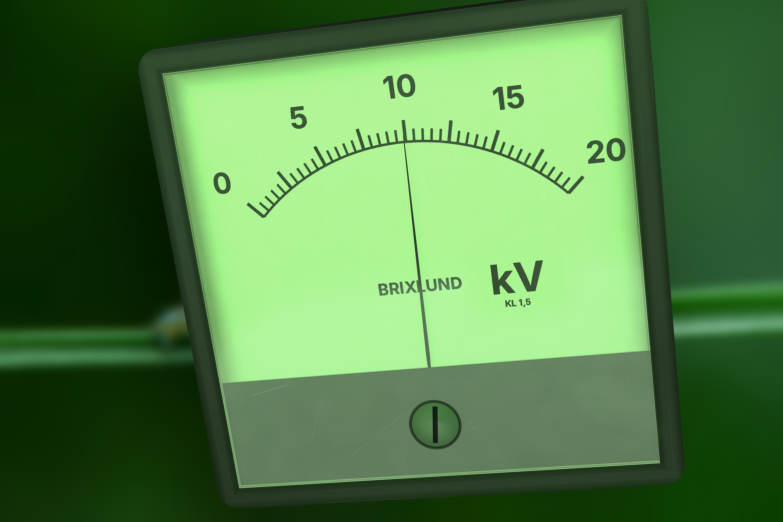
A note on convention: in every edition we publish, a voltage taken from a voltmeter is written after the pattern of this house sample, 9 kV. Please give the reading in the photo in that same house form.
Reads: 10 kV
